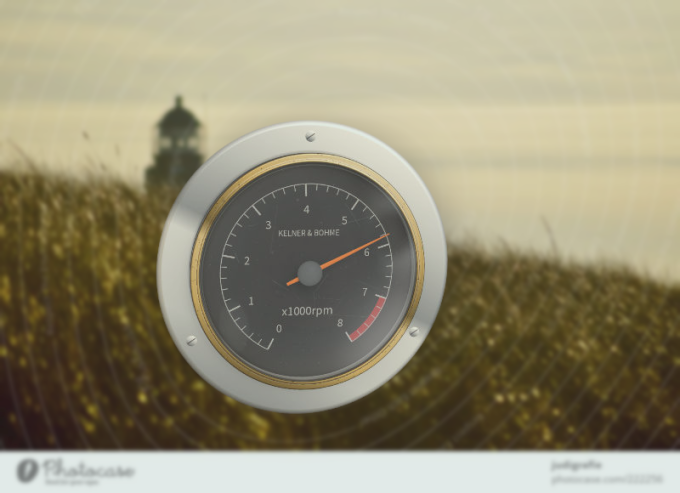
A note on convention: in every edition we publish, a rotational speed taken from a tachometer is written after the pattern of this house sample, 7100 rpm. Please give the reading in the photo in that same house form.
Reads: 5800 rpm
